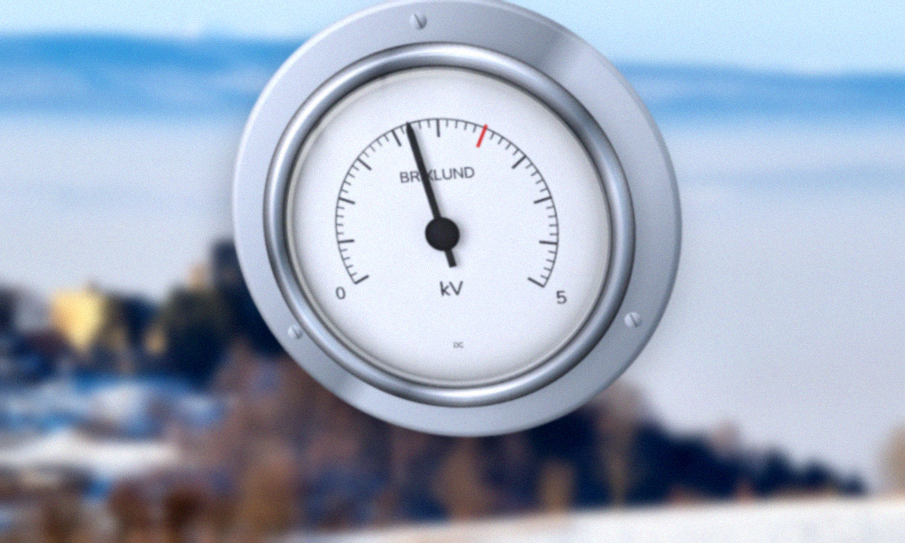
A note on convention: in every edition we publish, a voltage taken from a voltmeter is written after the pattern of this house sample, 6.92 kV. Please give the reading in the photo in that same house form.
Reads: 2.2 kV
